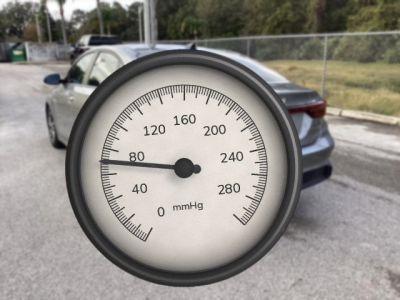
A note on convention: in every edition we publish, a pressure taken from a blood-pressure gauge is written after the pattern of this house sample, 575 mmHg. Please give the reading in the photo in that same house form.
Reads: 70 mmHg
